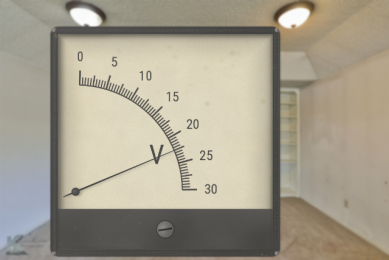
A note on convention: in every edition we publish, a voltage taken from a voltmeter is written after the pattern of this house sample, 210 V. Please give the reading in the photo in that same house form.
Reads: 22.5 V
